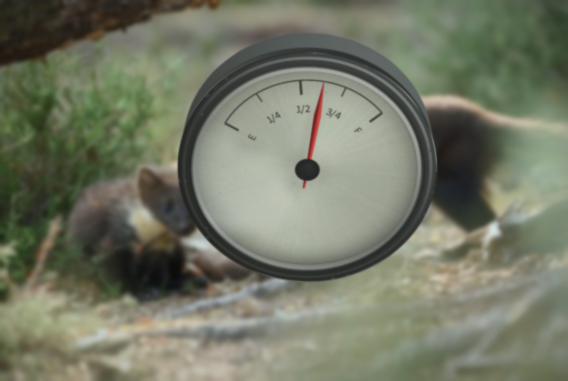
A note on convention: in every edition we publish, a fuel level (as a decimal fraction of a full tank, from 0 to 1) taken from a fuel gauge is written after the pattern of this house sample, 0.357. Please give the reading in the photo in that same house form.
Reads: 0.625
